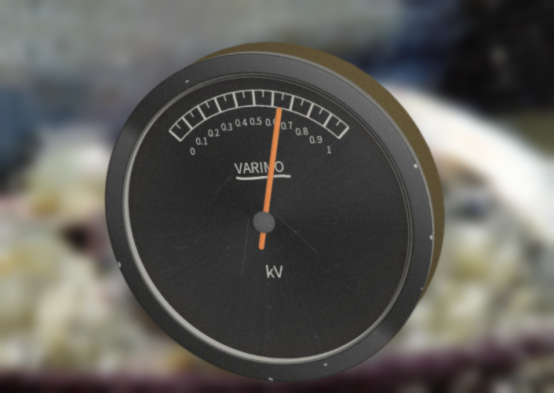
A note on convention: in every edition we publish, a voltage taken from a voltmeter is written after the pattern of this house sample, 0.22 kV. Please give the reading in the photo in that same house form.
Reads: 0.65 kV
